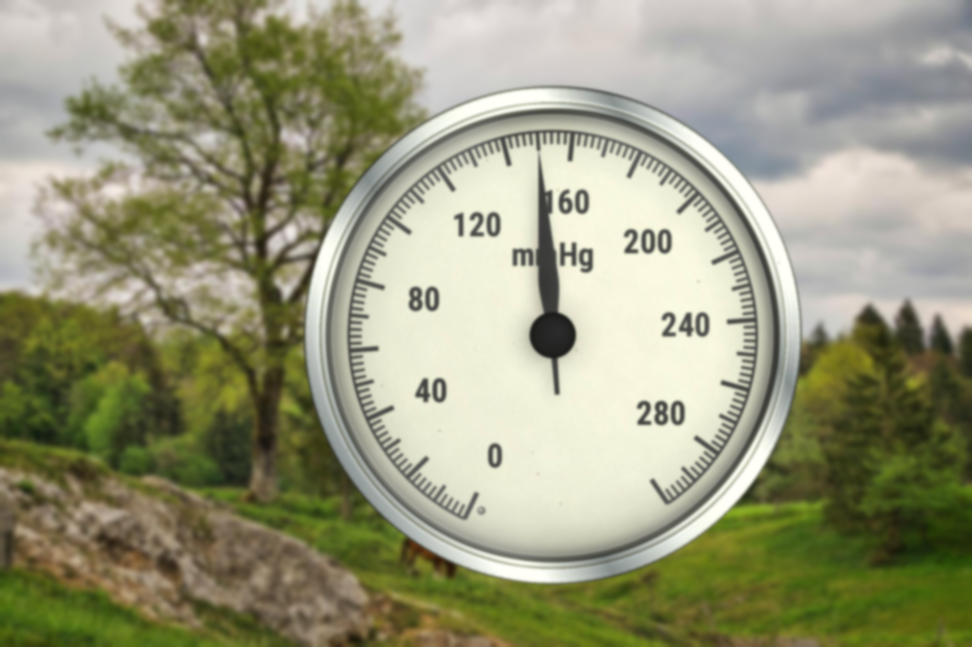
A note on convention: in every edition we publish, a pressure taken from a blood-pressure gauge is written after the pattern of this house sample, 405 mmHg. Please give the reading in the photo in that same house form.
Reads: 150 mmHg
